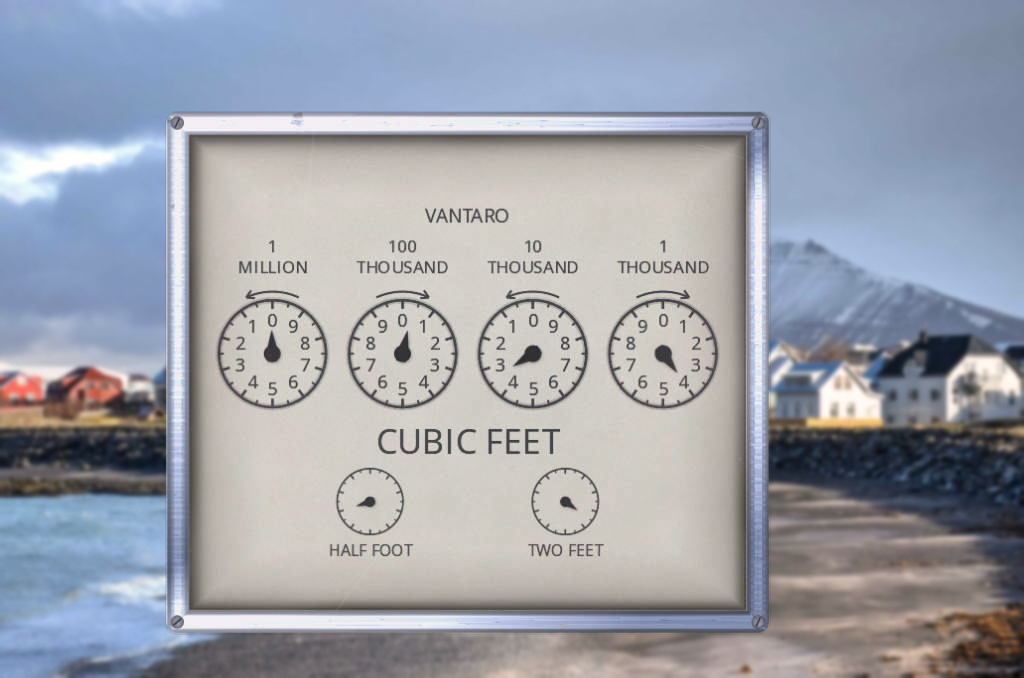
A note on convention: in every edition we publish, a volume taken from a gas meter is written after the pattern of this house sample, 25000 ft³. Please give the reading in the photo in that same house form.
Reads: 3400 ft³
